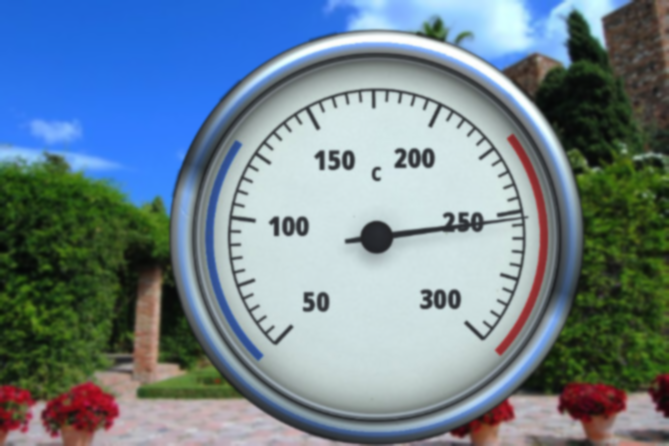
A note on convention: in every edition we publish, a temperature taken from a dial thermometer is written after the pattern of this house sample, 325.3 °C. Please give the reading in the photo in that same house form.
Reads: 252.5 °C
